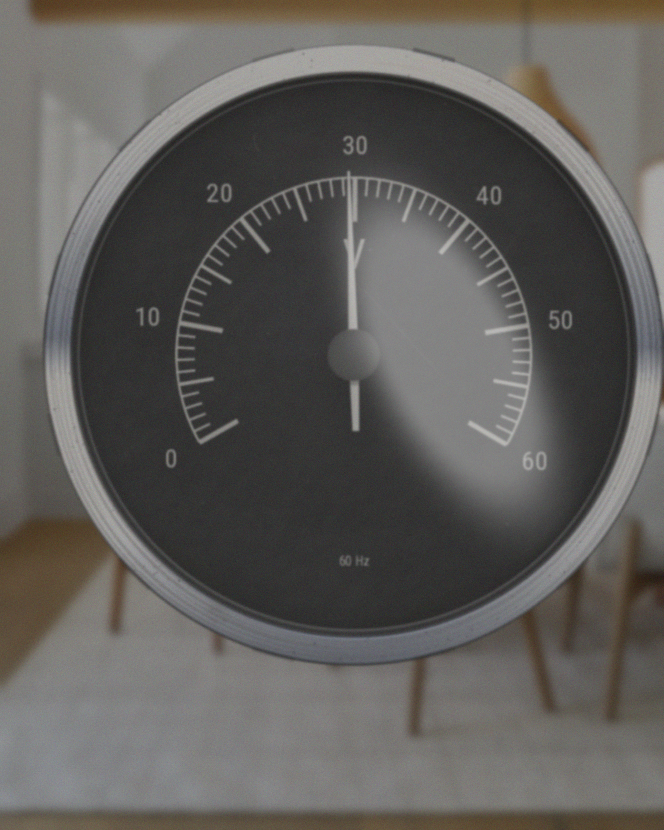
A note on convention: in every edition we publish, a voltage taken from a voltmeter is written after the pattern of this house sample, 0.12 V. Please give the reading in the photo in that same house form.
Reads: 29.5 V
